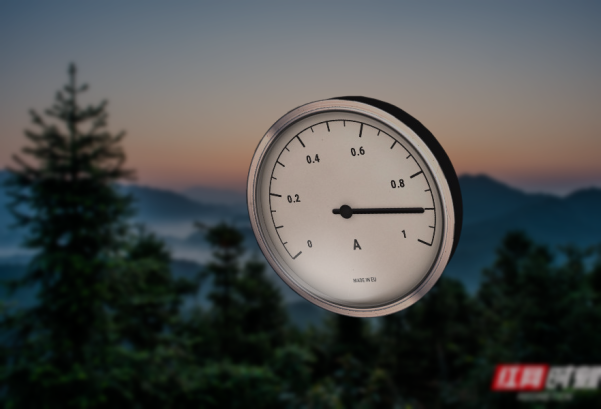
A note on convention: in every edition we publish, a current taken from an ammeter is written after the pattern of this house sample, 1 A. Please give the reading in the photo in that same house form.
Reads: 0.9 A
